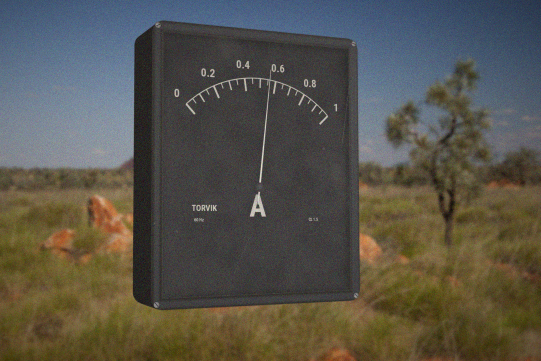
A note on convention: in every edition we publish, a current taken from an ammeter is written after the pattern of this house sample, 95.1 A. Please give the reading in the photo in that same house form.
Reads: 0.55 A
